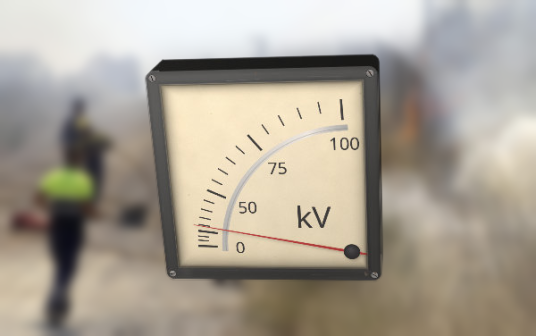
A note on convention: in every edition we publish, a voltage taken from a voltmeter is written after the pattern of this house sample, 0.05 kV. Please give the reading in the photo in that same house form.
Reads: 30 kV
